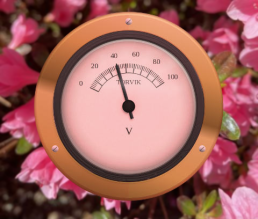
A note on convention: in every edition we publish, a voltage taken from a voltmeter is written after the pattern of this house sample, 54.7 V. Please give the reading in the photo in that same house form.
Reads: 40 V
